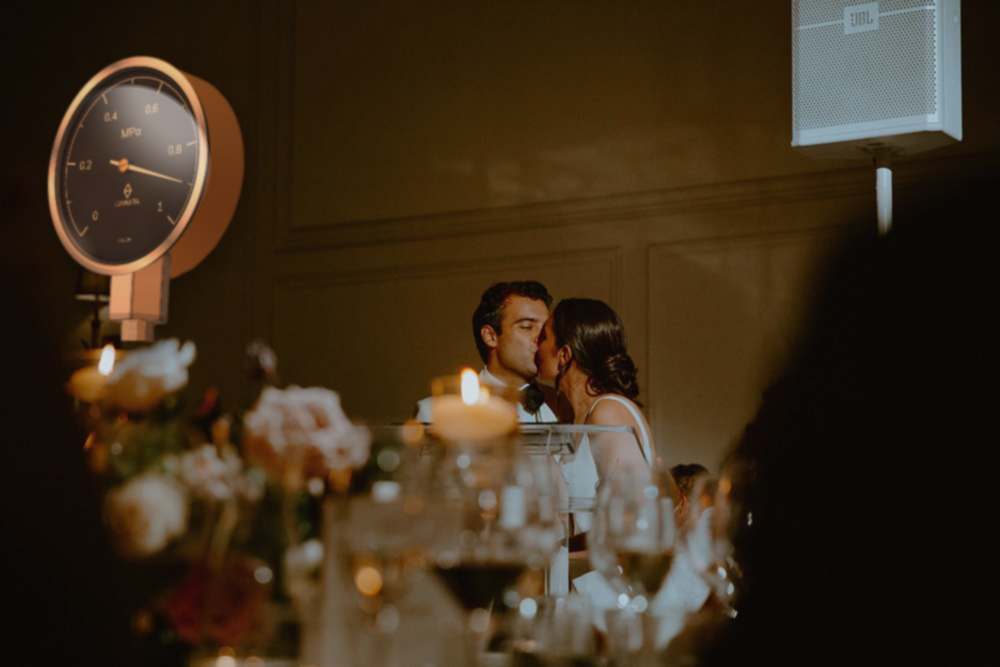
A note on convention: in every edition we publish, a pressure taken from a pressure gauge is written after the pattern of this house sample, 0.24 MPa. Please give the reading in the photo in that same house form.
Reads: 0.9 MPa
